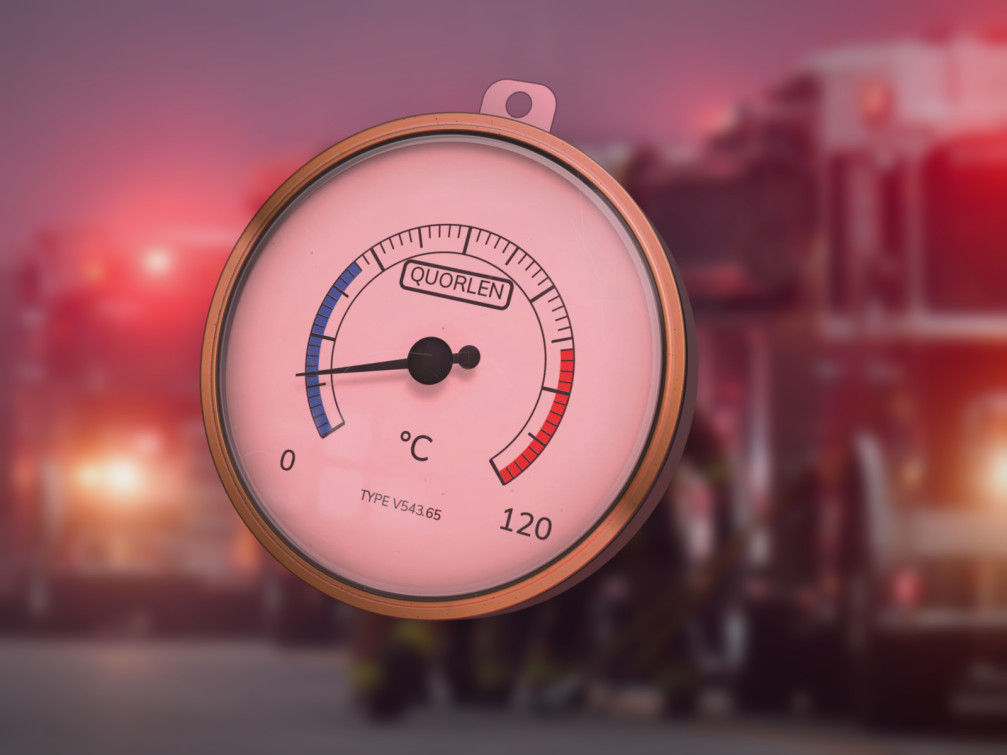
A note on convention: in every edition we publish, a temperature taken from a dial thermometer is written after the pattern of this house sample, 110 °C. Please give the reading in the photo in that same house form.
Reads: 12 °C
